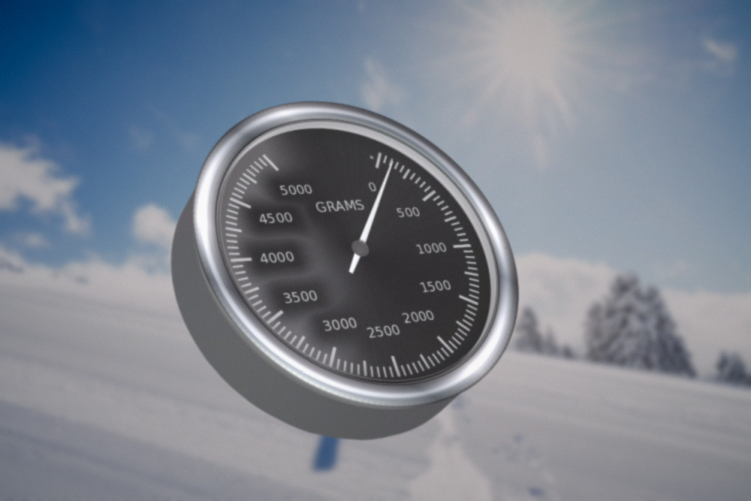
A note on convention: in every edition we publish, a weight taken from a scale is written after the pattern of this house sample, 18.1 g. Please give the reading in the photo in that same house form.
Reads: 100 g
